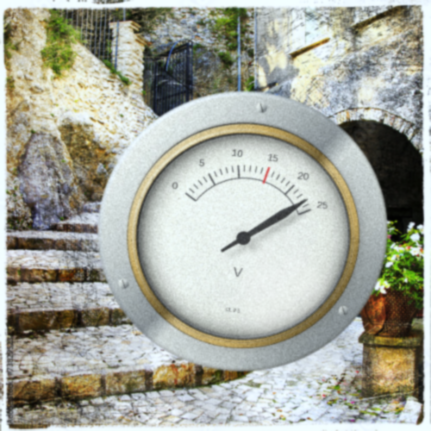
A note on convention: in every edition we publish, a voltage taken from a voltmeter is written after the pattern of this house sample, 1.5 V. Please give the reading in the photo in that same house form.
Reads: 23 V
